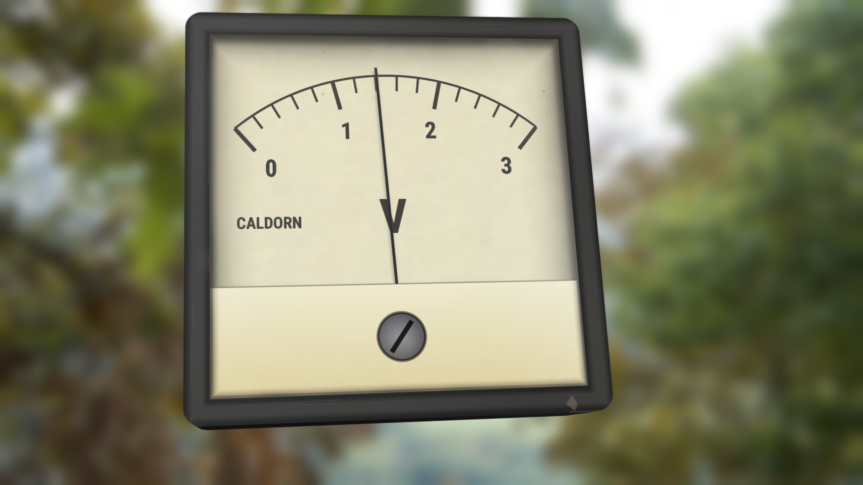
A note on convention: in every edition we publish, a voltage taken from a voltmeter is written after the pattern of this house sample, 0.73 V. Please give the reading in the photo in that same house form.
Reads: 1.4 V
